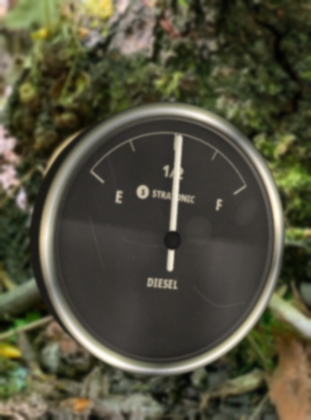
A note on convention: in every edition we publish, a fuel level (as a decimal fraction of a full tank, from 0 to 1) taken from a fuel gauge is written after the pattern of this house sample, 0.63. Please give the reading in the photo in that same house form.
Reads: 0.5
